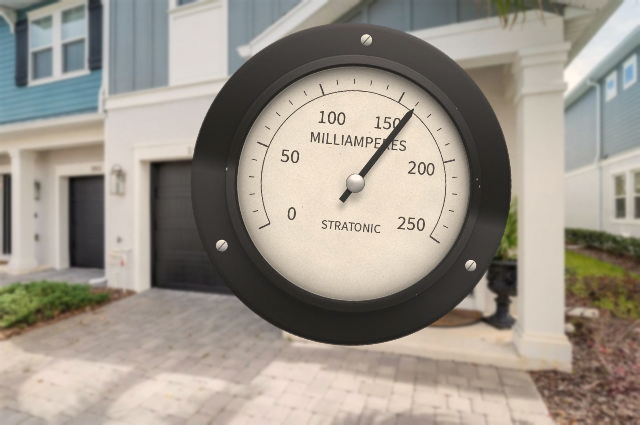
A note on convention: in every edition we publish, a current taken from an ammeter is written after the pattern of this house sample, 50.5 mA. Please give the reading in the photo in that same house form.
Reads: 160 mA
